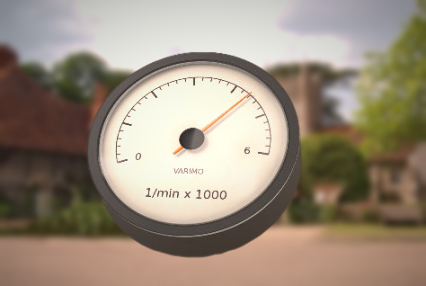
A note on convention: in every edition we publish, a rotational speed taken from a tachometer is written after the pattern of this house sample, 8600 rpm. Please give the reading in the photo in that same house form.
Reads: 4400 rpm
